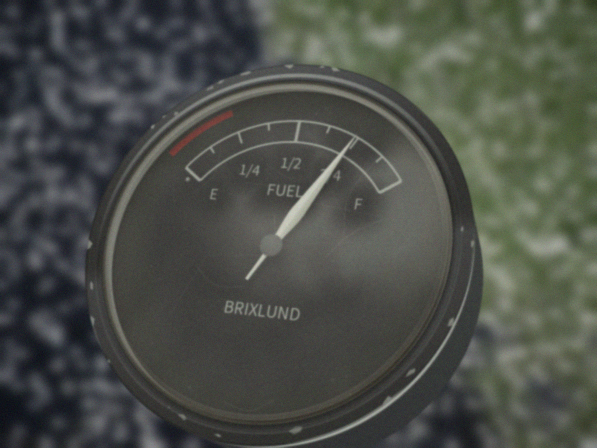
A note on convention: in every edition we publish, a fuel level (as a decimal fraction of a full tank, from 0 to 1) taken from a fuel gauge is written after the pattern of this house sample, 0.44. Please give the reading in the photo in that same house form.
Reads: 0.75
